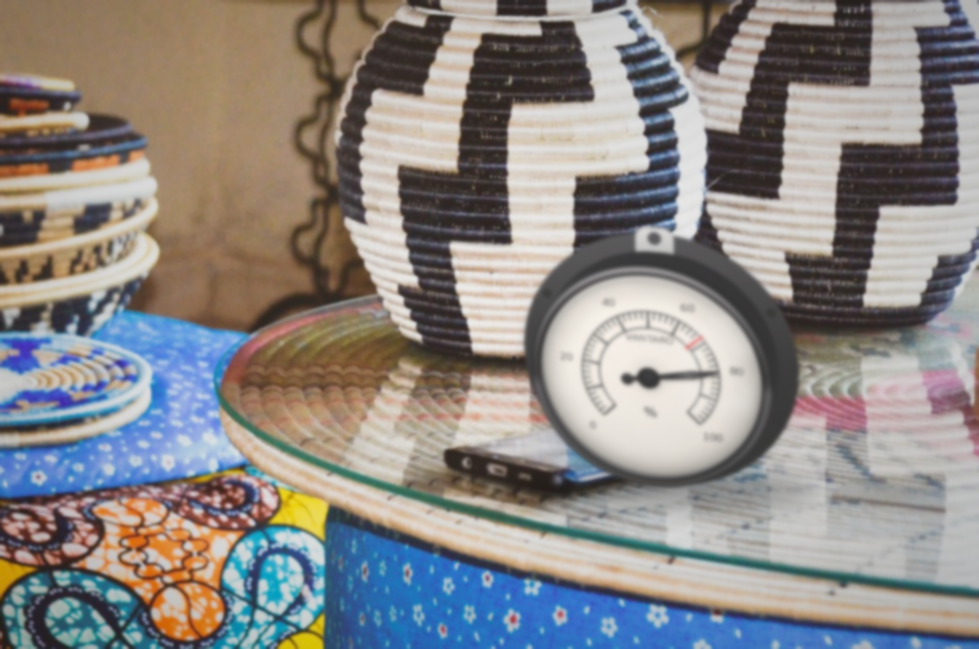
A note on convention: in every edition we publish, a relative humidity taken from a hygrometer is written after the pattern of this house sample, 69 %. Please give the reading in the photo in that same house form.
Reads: 80 %
